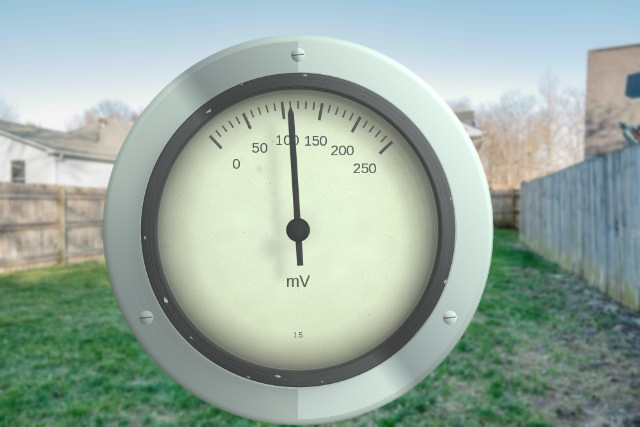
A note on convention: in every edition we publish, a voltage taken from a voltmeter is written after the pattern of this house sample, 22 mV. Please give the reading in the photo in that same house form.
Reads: 110 mV
